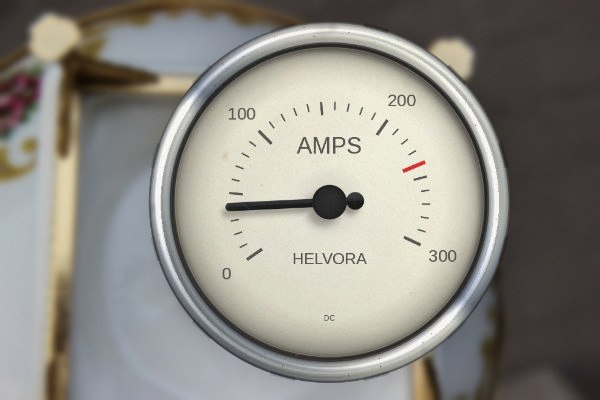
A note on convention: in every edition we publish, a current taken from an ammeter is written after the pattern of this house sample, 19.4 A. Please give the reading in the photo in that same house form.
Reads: 40 A
